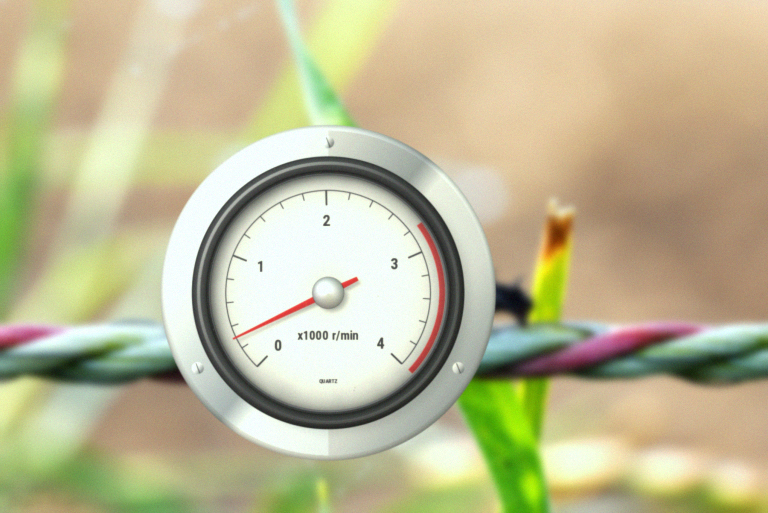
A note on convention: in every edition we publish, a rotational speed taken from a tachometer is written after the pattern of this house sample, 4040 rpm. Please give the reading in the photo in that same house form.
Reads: 300 rpm
